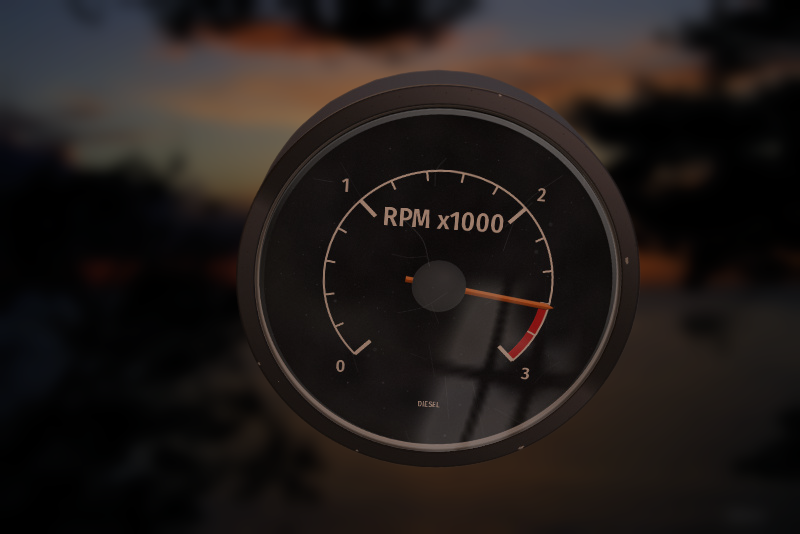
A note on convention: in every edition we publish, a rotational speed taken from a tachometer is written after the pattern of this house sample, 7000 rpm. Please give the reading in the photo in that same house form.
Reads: 2600 rpm
